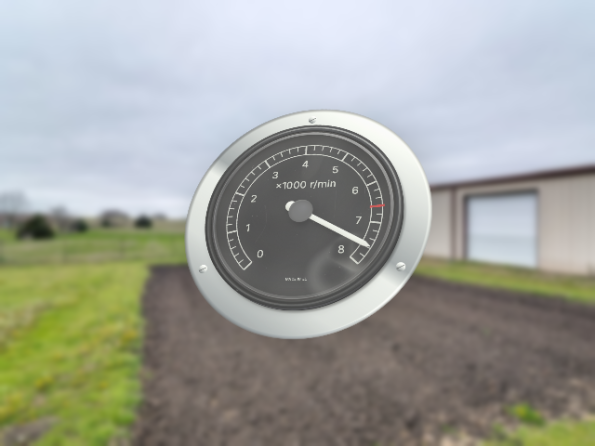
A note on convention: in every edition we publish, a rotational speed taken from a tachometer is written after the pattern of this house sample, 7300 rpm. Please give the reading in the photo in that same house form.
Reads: 7600 rpm
